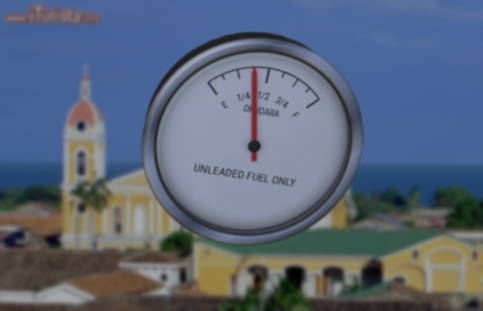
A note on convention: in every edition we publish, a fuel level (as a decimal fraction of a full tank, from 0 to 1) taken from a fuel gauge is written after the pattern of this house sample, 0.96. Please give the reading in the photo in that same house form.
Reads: 0.375
